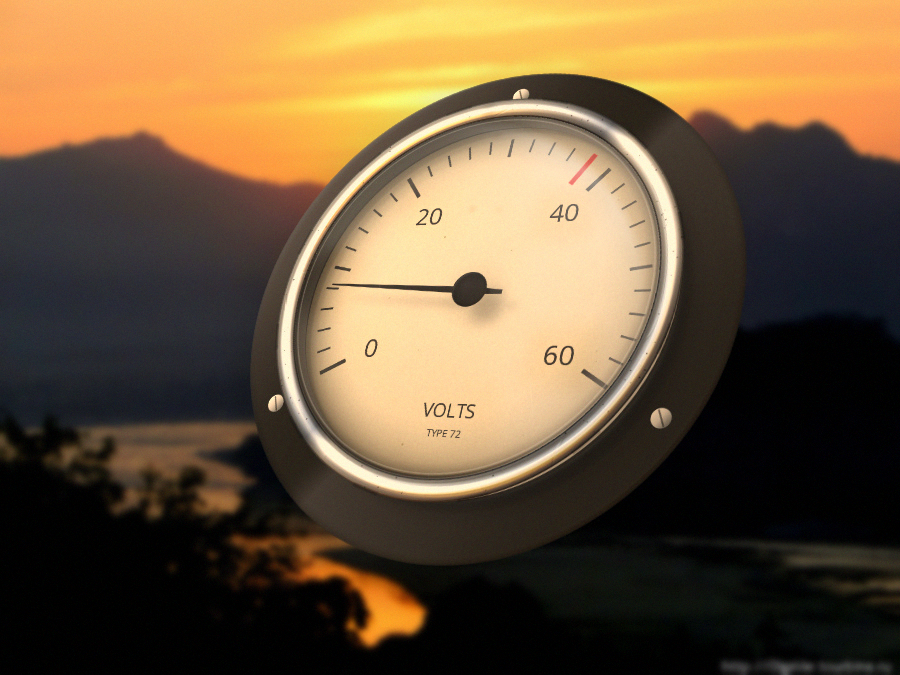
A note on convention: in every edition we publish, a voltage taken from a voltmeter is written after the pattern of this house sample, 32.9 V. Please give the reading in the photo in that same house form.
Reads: 8 V
